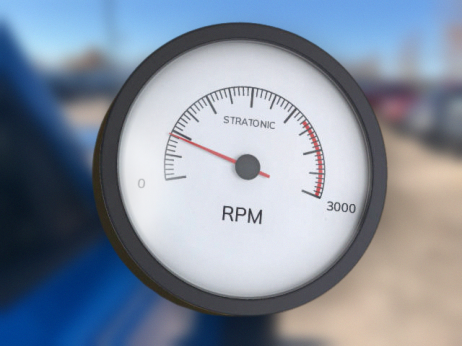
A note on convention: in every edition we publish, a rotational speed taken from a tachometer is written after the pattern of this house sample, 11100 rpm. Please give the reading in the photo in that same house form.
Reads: 450 rpm
